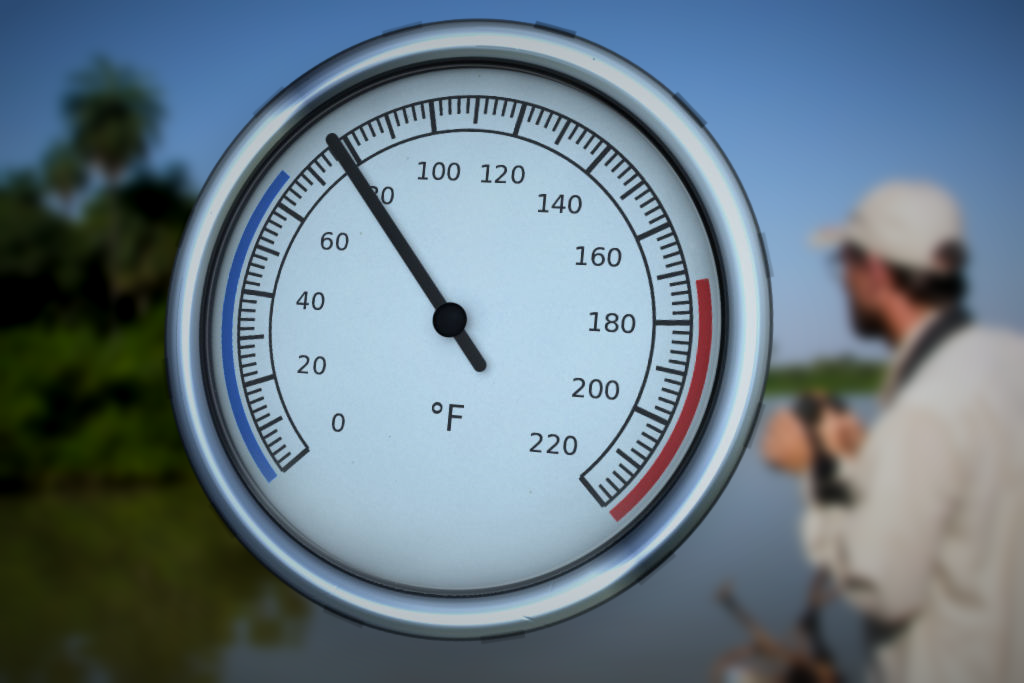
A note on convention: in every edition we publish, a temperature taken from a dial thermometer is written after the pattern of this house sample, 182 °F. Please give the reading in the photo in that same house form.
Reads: 78 °F
